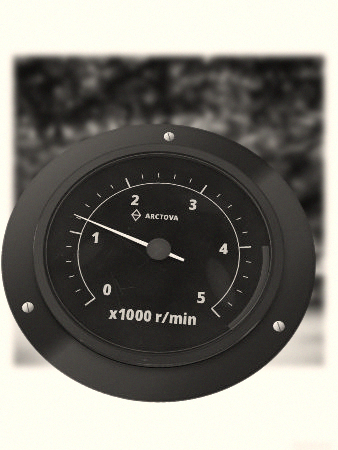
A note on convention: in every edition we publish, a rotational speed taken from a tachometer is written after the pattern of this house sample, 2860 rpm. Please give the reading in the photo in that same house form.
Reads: 1200 rpm
